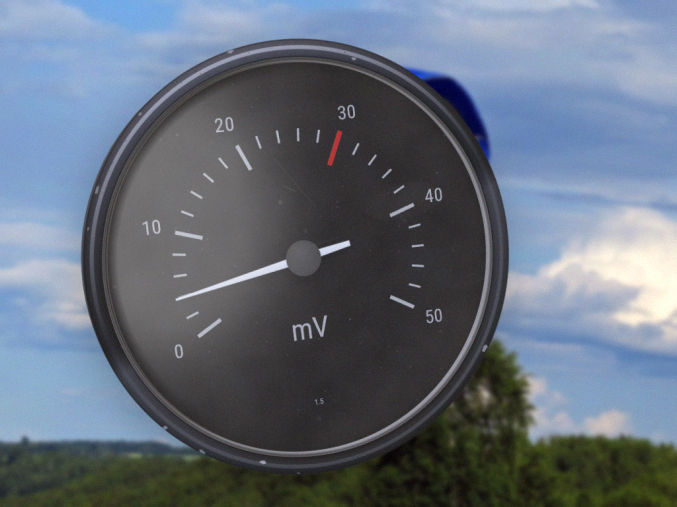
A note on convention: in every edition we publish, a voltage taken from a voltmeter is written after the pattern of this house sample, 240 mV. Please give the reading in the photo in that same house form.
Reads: 4 mV
